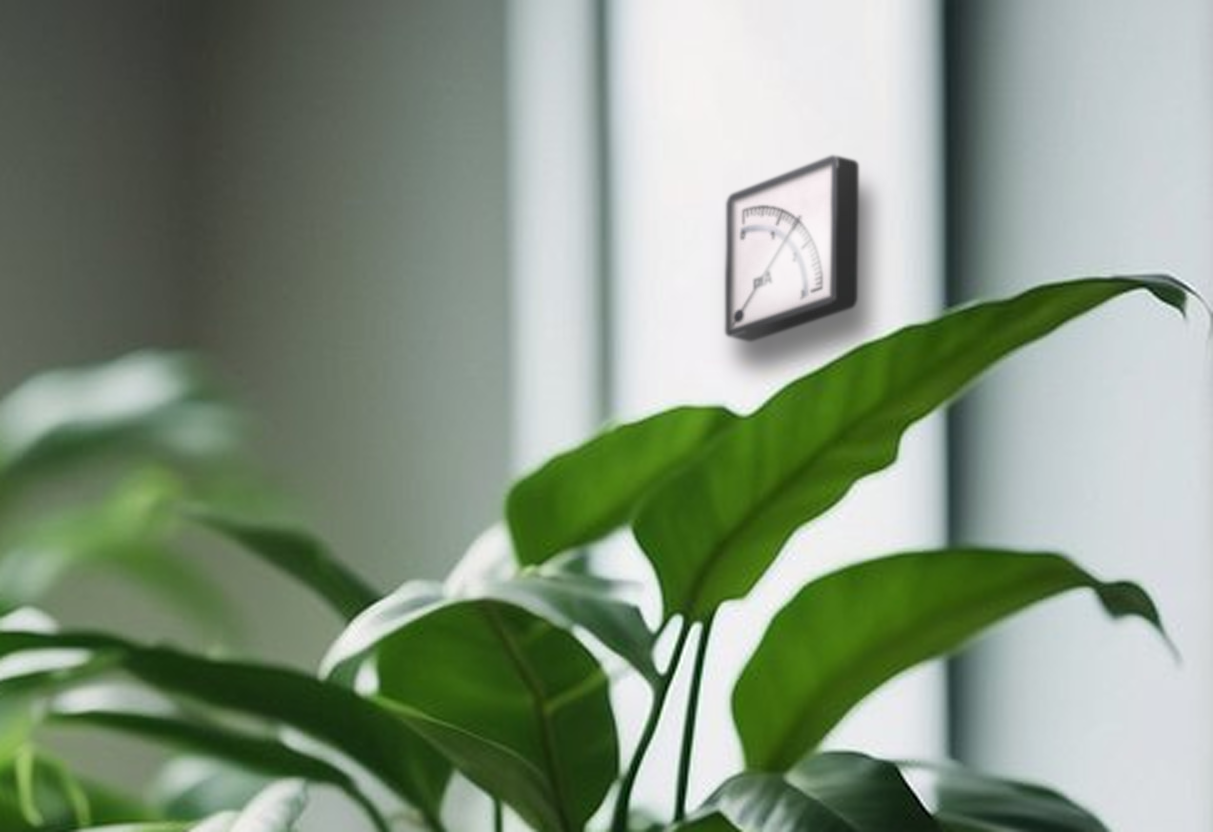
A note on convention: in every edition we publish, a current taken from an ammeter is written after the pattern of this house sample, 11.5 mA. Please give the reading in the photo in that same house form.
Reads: 1.5 mA
